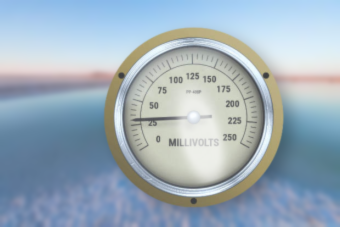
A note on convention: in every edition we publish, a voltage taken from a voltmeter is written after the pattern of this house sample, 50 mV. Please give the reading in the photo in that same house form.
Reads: 30 mV
